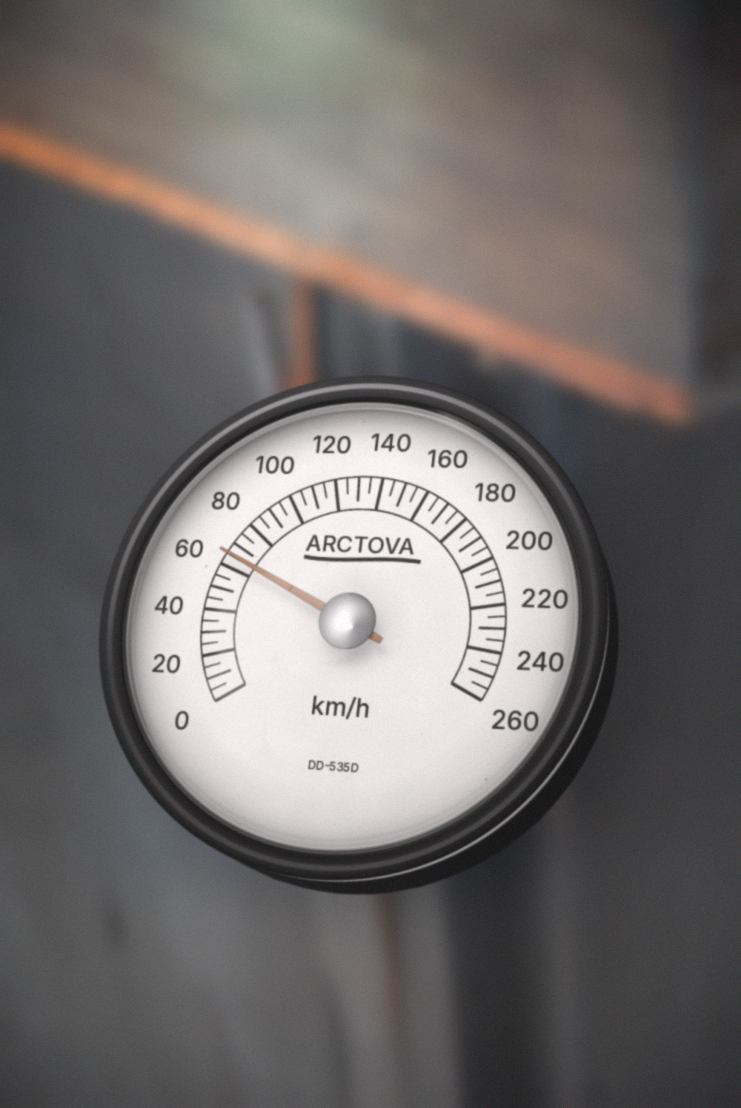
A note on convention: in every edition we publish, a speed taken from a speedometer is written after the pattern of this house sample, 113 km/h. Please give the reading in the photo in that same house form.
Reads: 65 km/h
